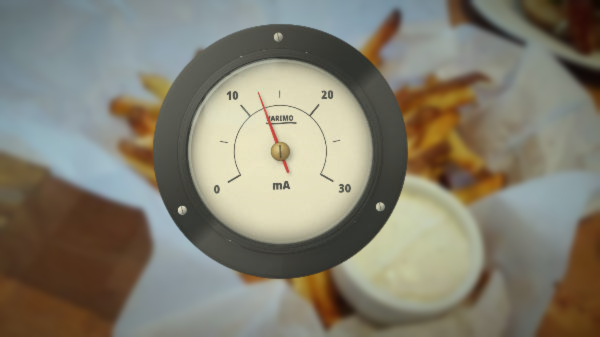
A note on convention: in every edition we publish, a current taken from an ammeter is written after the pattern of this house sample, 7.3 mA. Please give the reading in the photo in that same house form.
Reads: 12.5 mA
